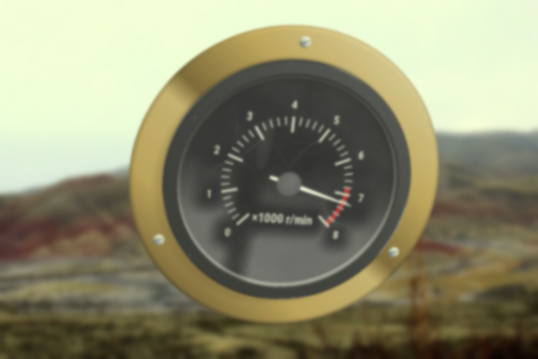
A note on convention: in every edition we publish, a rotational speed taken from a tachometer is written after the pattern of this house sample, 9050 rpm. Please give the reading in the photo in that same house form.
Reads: 7200 rpm
